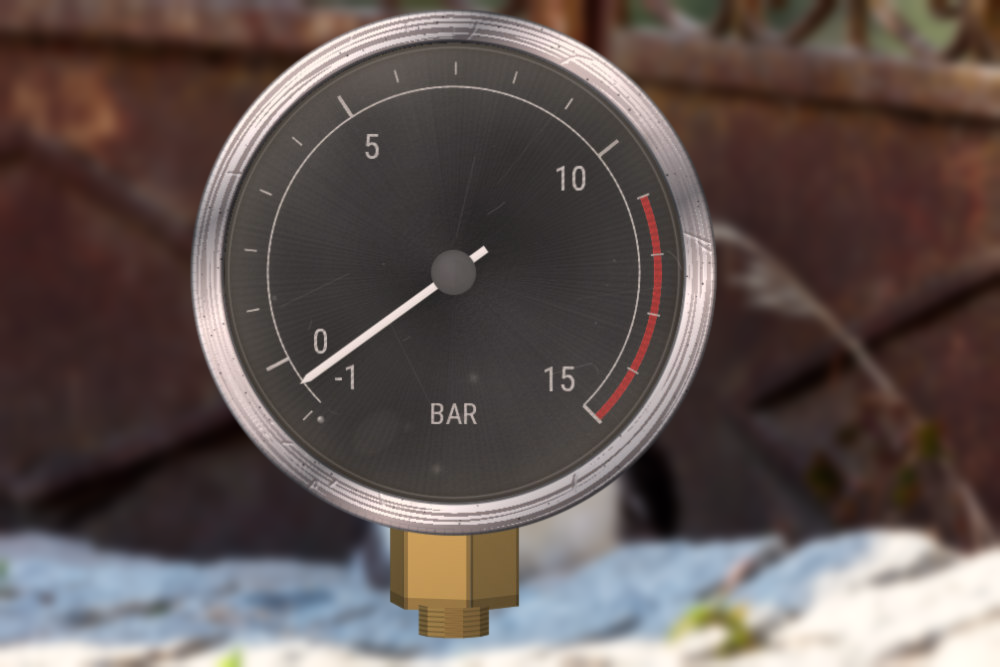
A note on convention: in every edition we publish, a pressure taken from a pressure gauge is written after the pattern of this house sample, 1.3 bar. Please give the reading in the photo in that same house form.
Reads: -0.5 bar
